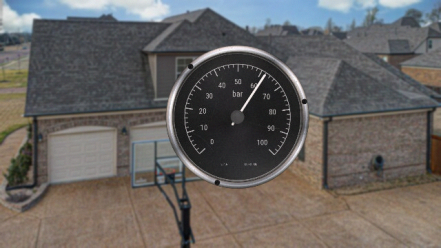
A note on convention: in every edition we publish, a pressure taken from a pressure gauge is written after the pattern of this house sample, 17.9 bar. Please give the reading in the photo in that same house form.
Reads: 62 bar
